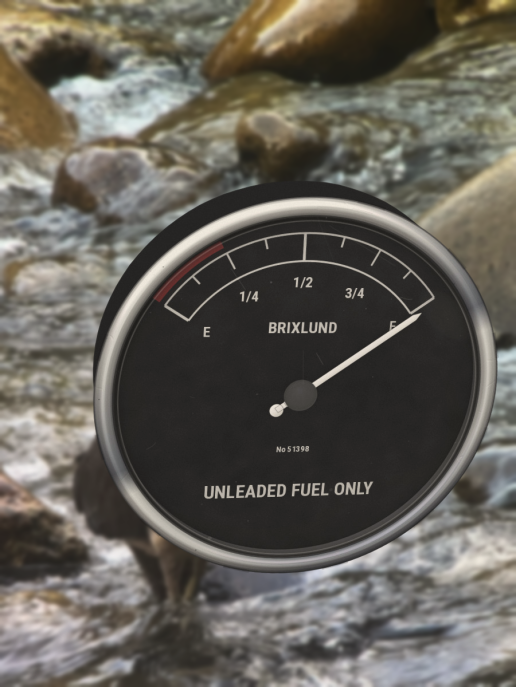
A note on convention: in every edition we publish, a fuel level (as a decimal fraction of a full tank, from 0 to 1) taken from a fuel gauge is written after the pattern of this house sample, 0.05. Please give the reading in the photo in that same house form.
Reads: 1
